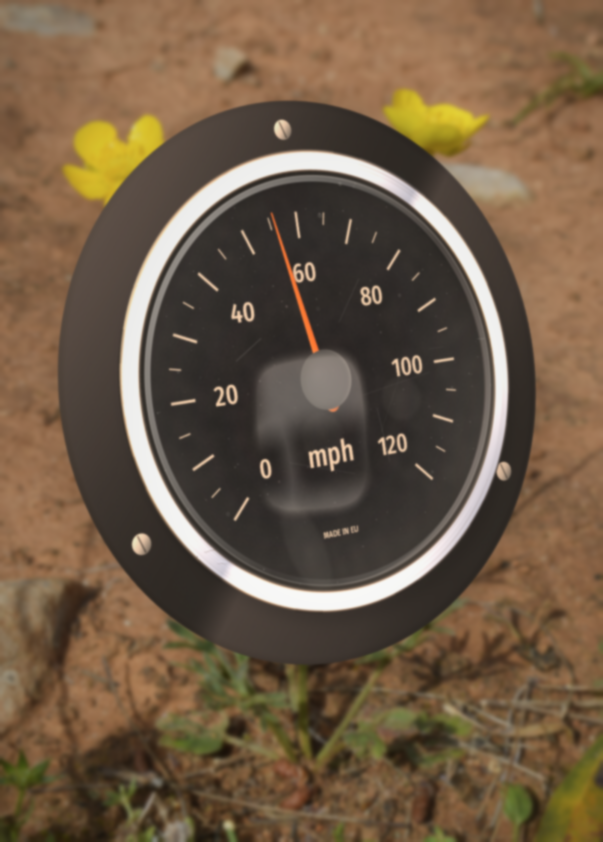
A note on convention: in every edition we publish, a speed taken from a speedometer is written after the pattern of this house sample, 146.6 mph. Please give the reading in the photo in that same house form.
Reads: 55 mph
